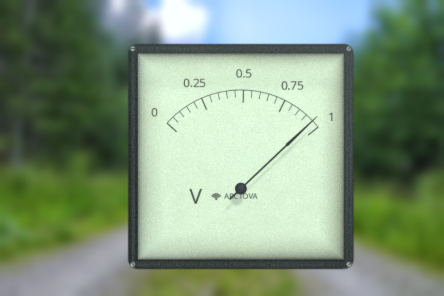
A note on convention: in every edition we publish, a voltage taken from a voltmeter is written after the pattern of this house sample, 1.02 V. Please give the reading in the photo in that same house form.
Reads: 0.95 V
